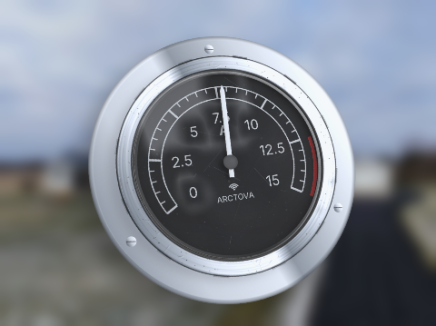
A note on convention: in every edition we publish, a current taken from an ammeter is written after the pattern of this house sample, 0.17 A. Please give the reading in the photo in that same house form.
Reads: 7.75 A
